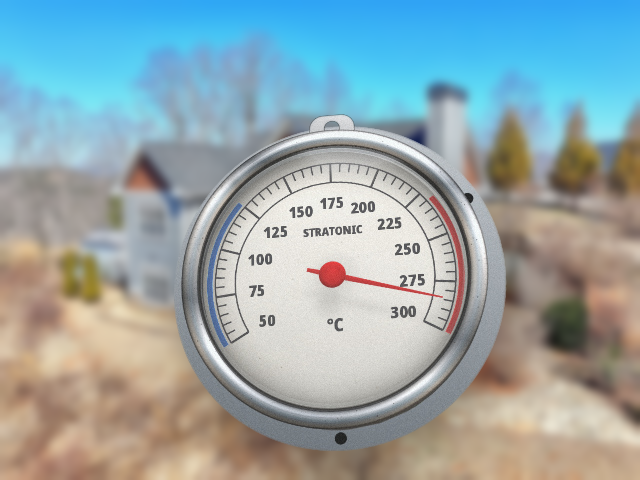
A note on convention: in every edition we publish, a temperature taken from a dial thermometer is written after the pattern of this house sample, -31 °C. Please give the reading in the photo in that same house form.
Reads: 285 °C
